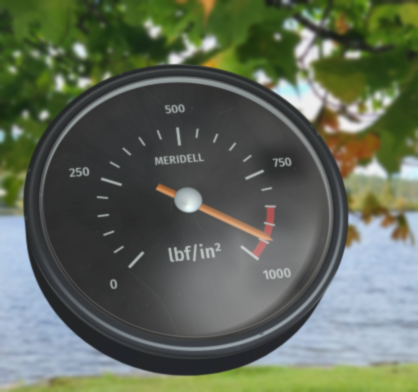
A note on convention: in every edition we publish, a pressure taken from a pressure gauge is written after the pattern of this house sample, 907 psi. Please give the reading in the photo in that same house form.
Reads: 950 psi
